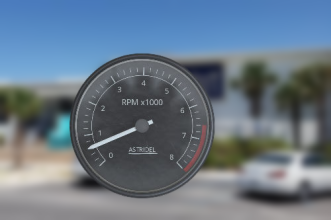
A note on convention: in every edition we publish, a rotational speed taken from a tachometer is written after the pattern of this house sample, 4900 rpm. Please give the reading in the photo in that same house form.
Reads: 600 rpm
